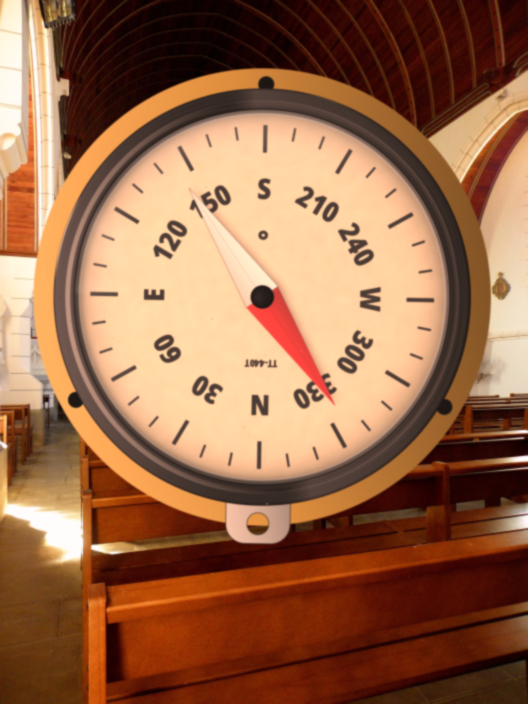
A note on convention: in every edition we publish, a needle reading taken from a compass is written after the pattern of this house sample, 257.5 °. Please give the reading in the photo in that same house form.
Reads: 325 °
